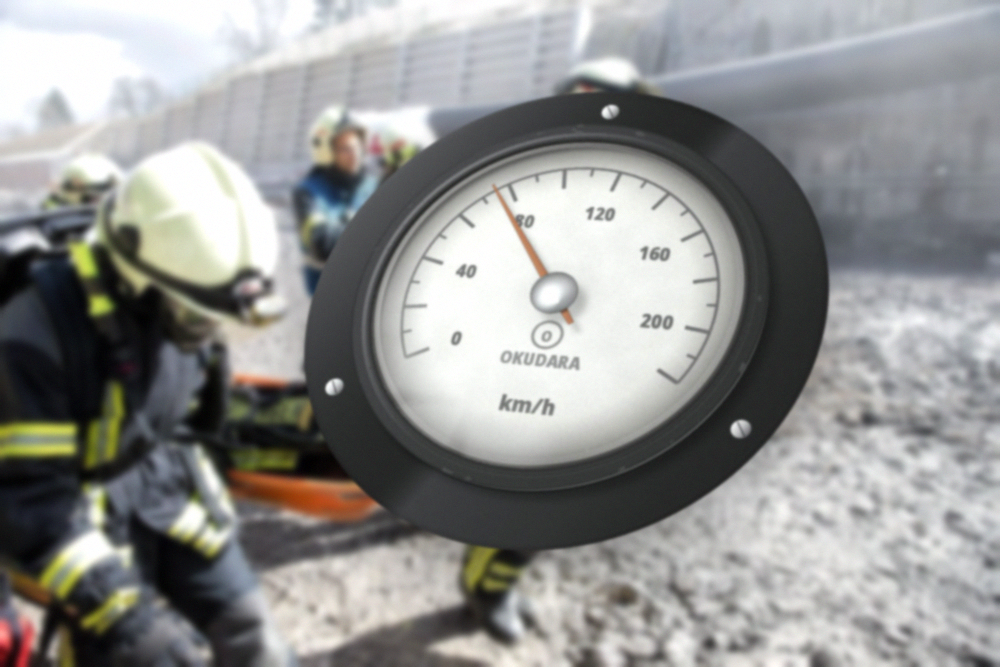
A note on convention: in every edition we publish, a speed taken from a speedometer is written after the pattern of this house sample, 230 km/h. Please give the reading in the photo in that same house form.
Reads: 75 km/h
